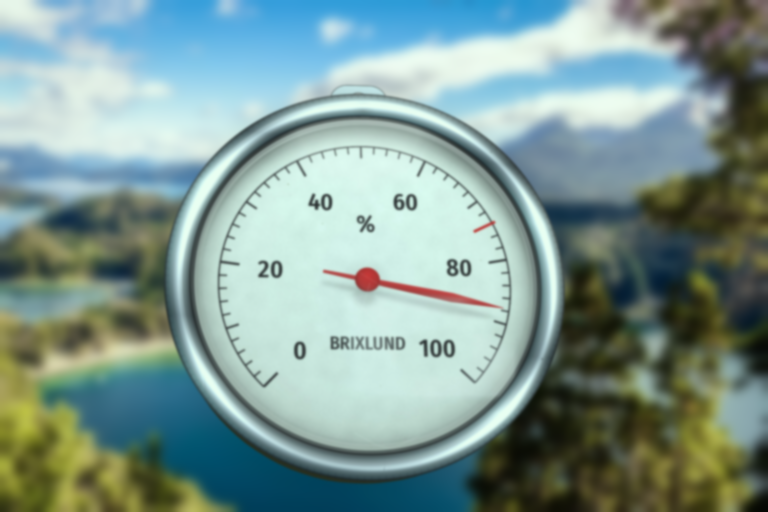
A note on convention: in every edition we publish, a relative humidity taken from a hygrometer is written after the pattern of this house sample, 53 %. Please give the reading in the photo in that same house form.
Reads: 88 %
